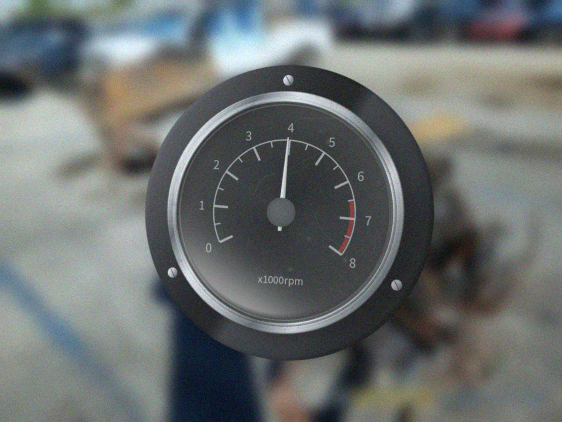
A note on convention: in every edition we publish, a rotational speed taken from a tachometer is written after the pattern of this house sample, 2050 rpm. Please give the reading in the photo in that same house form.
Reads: 4000 rpm
